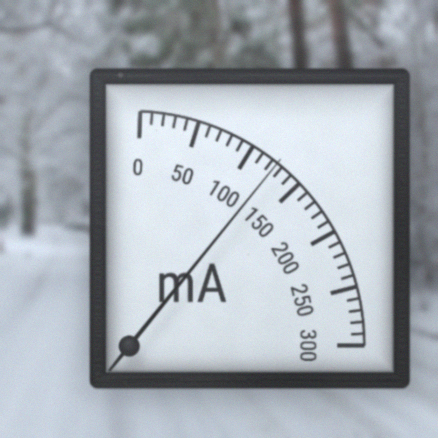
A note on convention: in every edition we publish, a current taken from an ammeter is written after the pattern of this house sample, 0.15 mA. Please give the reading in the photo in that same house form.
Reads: 125 mA
